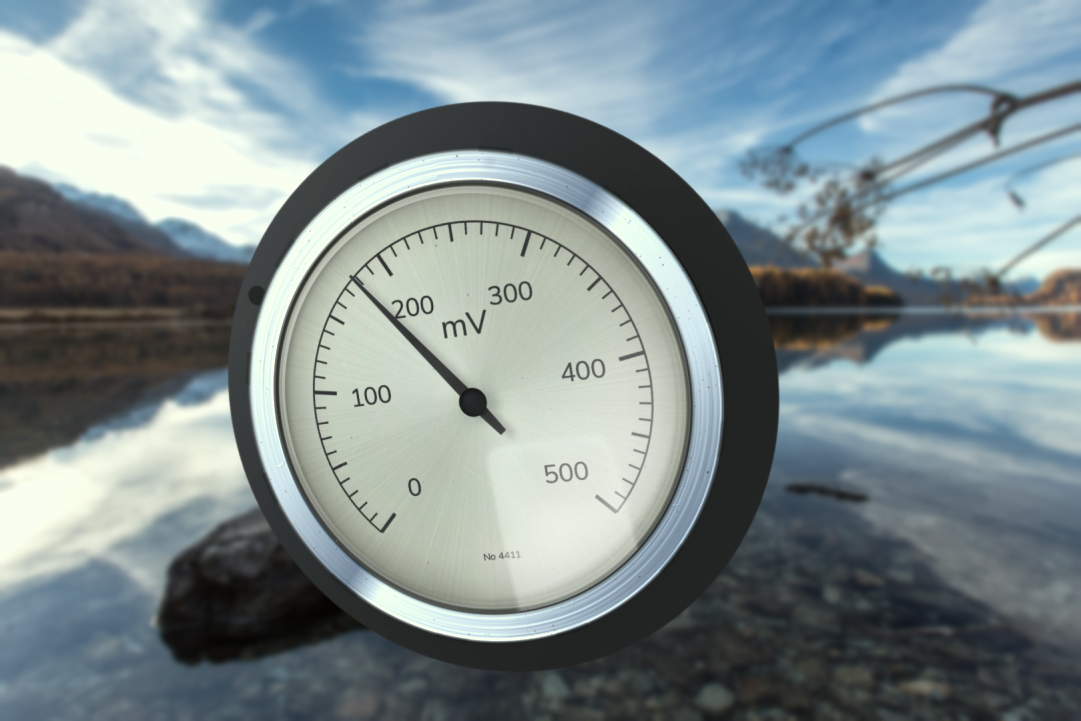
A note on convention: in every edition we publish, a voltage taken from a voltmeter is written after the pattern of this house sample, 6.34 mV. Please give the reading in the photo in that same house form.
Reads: 180 mV
